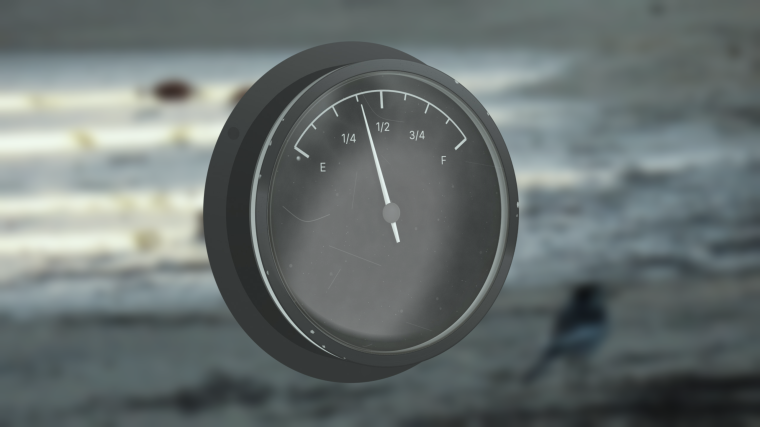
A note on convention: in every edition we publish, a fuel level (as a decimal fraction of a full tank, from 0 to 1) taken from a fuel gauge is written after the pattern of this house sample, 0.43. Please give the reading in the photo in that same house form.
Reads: 0.375
